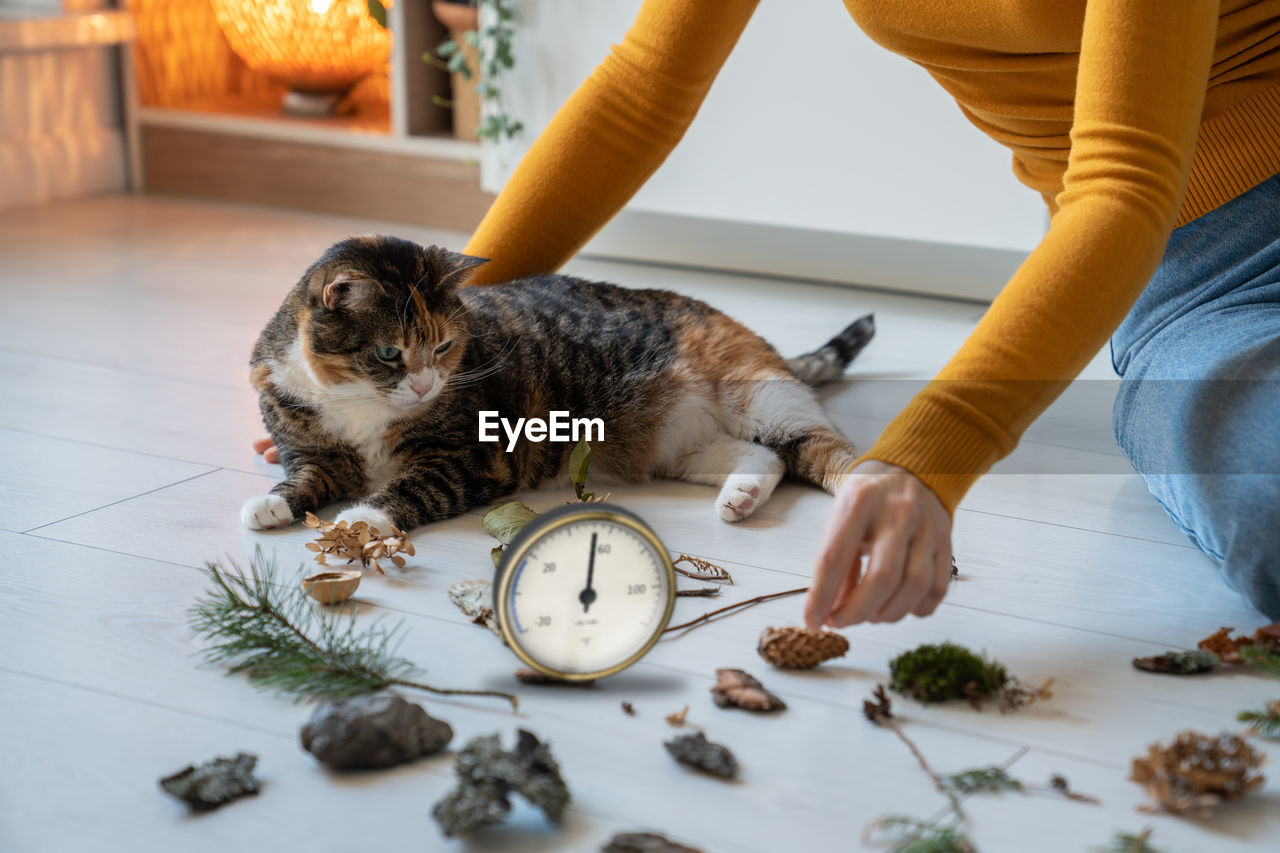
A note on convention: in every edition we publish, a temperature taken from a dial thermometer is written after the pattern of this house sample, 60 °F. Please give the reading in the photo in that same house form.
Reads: 52 °F
